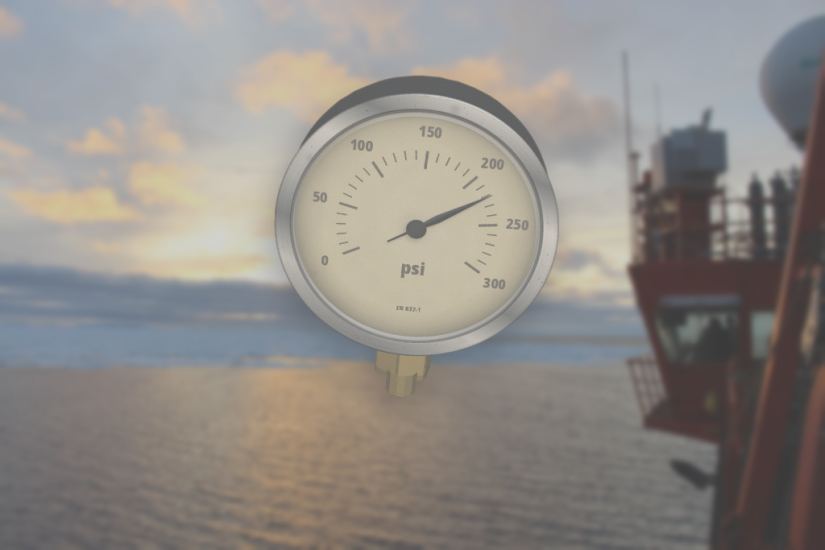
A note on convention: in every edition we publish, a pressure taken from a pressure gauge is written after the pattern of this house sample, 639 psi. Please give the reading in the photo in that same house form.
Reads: 220 psi
